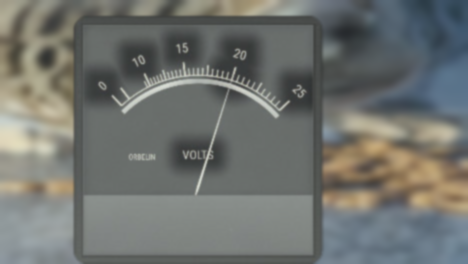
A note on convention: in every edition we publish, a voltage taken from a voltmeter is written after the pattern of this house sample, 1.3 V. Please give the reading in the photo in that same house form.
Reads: 20 V
